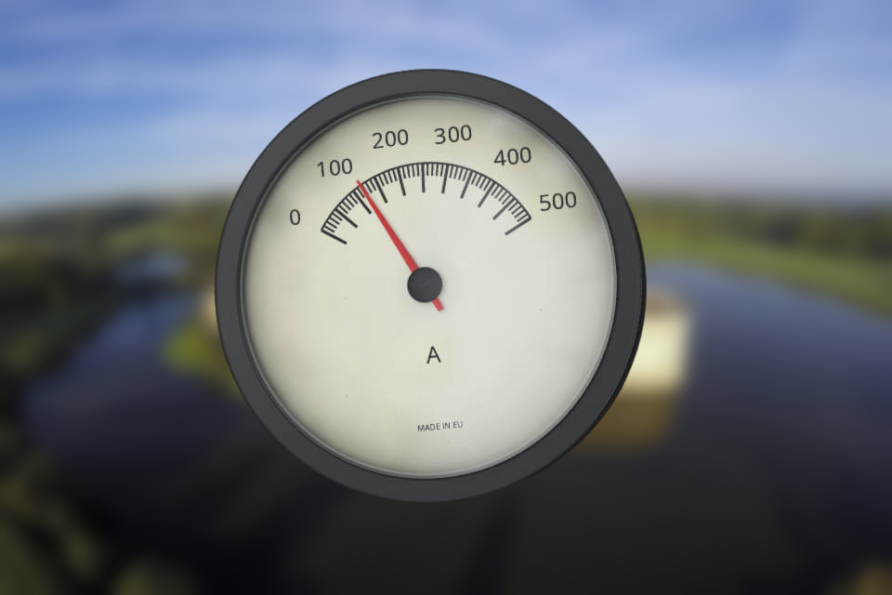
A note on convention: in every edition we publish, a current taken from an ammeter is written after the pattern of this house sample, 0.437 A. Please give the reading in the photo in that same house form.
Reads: 120 A
